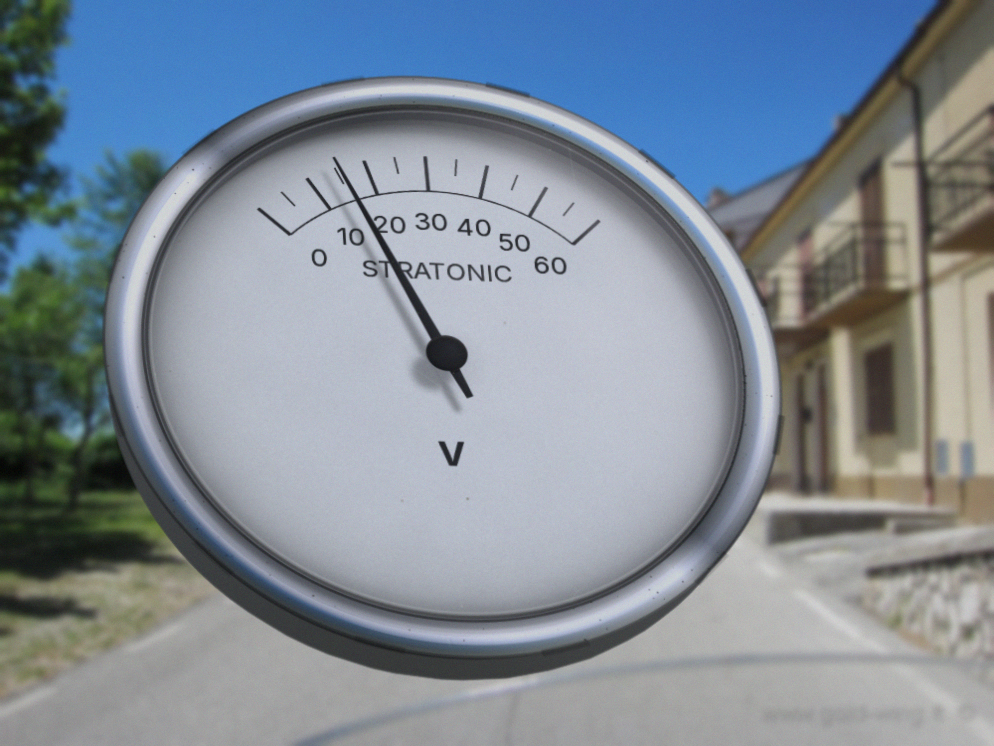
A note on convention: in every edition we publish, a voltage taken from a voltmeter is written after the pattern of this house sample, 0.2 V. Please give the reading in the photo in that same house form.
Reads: 15 V
